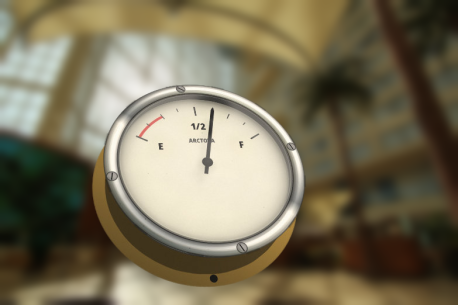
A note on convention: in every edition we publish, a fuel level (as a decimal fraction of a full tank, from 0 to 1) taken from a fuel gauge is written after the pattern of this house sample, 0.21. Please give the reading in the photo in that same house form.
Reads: 0.625
